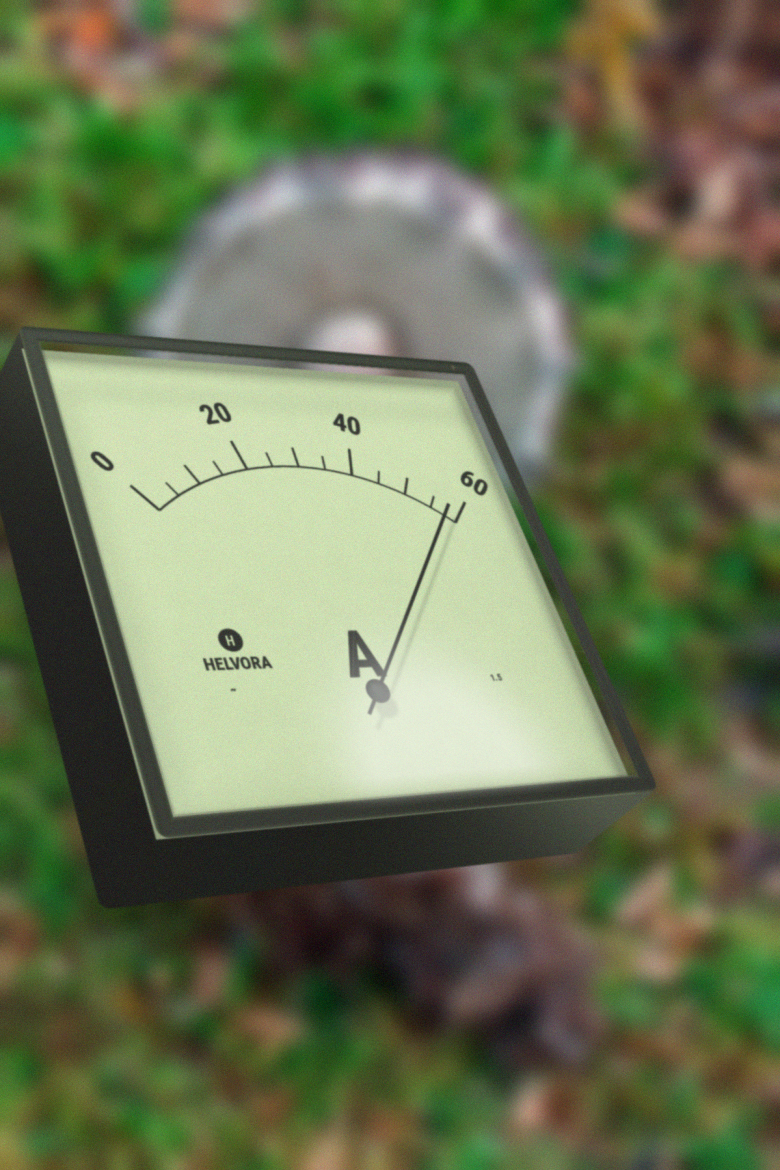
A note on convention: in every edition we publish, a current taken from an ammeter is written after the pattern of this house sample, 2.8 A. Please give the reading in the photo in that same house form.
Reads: 57.5 A
